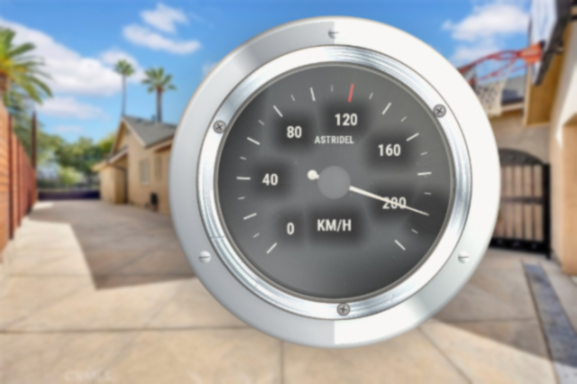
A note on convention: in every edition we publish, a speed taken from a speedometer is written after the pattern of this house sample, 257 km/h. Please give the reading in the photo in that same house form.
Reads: 200 km/h
